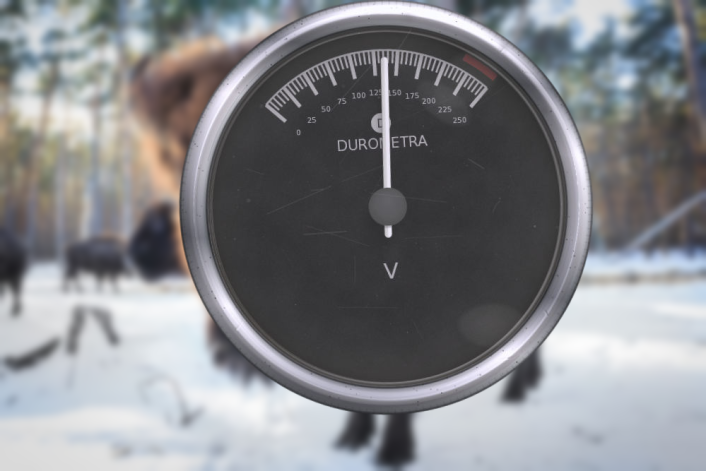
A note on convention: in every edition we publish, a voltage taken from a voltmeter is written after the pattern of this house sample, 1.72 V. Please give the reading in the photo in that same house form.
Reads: 135 V
